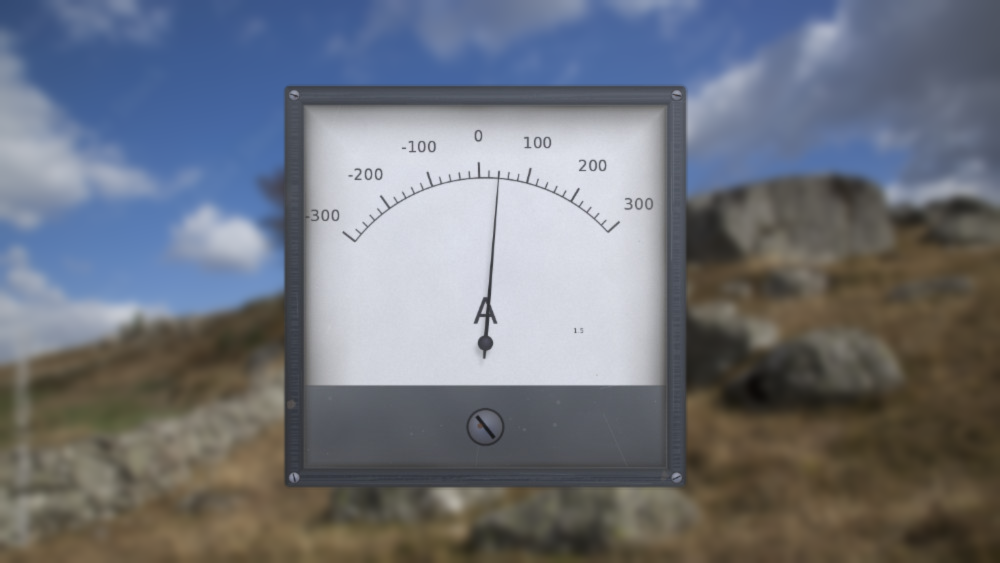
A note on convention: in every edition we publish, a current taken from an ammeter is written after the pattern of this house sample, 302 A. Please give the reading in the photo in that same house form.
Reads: 40 A
